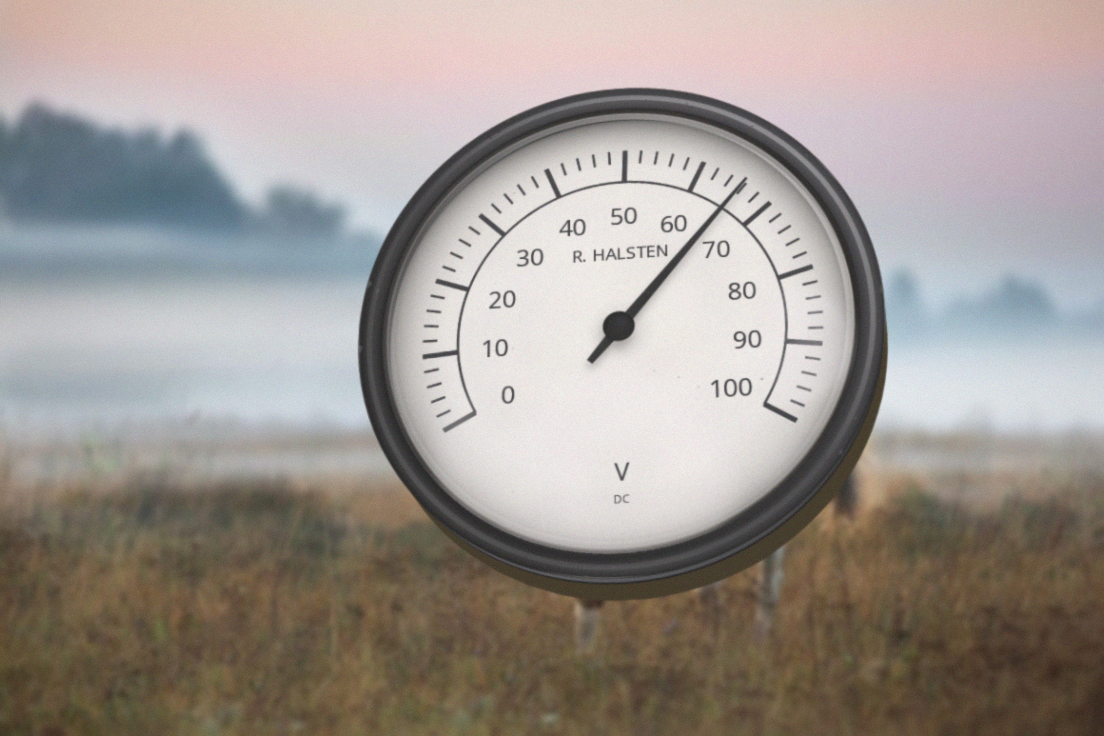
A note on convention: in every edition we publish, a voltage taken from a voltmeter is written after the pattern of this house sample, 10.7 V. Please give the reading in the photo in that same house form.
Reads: 66 V
